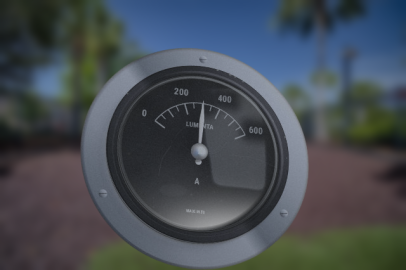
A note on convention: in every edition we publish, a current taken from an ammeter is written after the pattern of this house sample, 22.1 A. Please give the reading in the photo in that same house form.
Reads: 300 A
